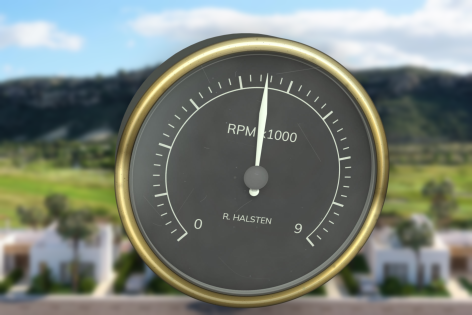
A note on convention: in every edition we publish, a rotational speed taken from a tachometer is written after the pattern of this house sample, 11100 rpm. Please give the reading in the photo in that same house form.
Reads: 4500 rpm
